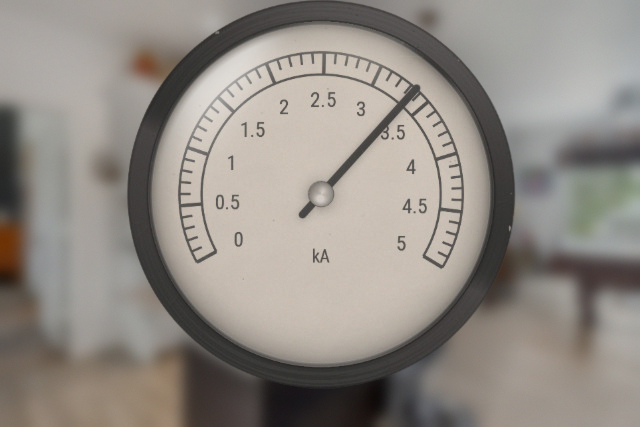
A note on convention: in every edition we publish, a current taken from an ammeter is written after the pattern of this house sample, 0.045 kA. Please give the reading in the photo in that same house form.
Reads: 3.35 kA
